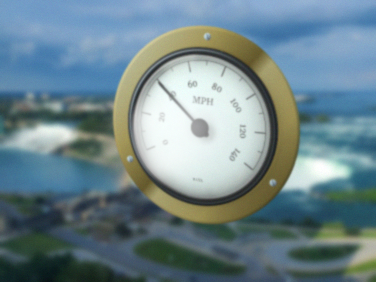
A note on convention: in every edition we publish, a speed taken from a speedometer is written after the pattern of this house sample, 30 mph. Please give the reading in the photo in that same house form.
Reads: 40 mph
